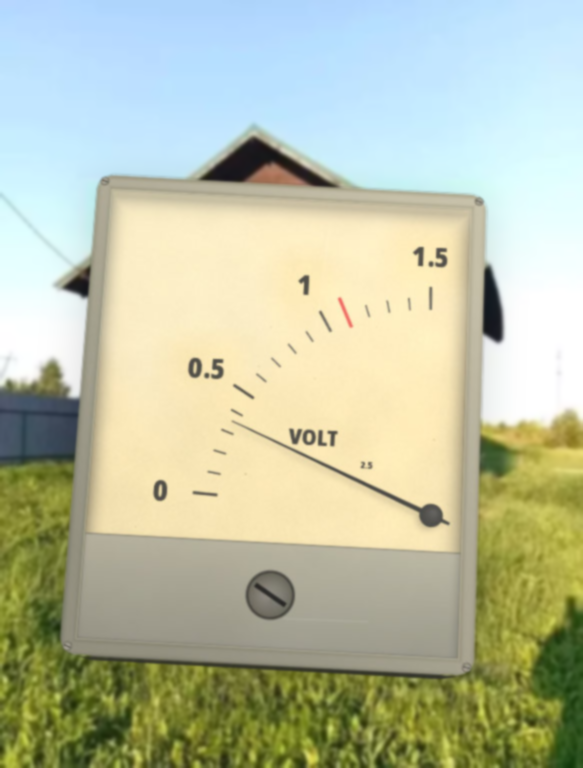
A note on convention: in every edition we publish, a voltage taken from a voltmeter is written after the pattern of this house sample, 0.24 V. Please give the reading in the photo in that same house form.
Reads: 0.35 V
